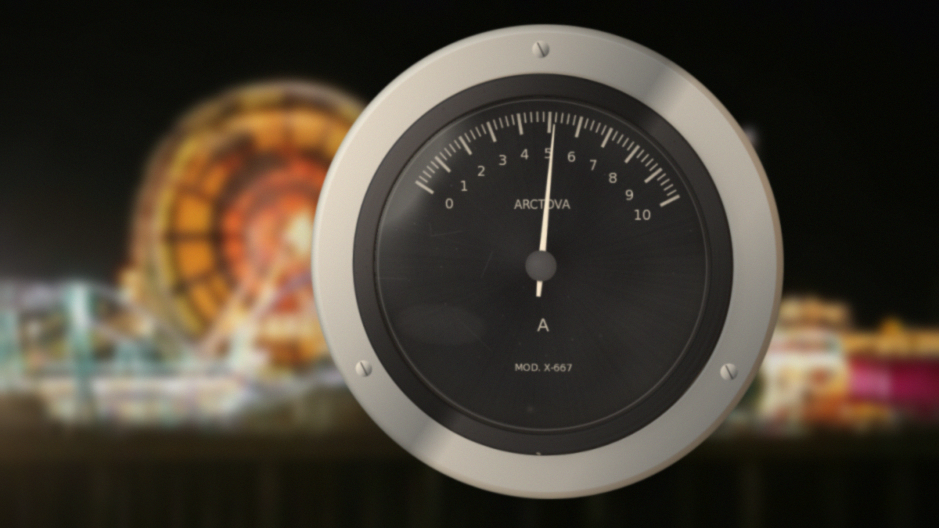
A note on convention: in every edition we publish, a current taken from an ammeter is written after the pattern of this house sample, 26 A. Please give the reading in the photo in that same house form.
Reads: 5.2 A
